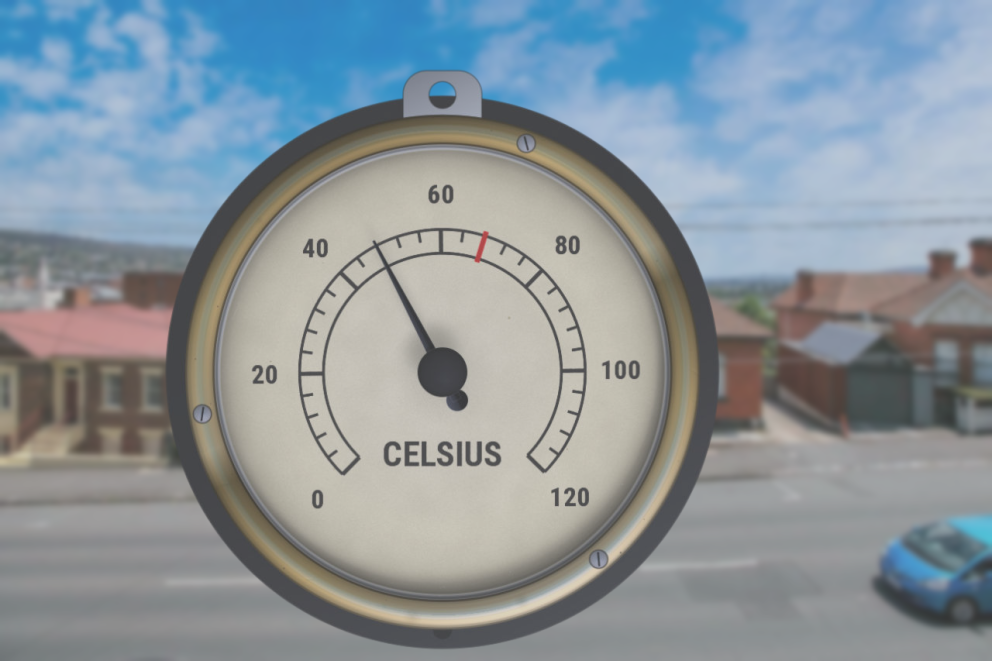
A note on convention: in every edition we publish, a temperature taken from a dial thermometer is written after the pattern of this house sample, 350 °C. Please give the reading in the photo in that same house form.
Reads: 48 °C
